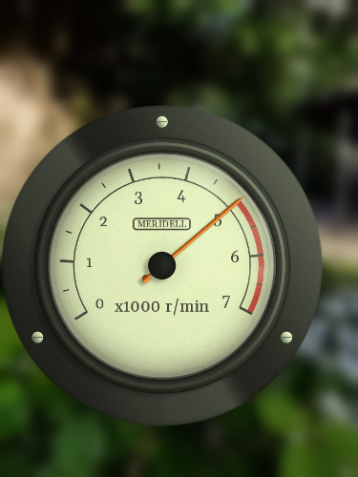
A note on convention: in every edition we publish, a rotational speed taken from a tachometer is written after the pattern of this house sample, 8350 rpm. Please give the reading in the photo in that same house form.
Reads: 5000 rpm
